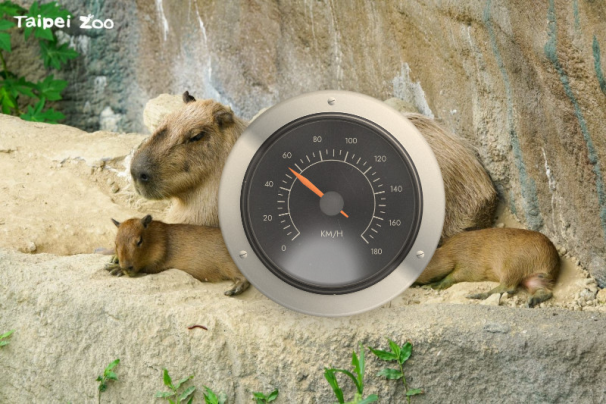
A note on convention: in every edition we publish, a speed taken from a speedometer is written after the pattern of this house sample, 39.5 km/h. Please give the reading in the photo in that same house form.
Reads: 55 km/h
